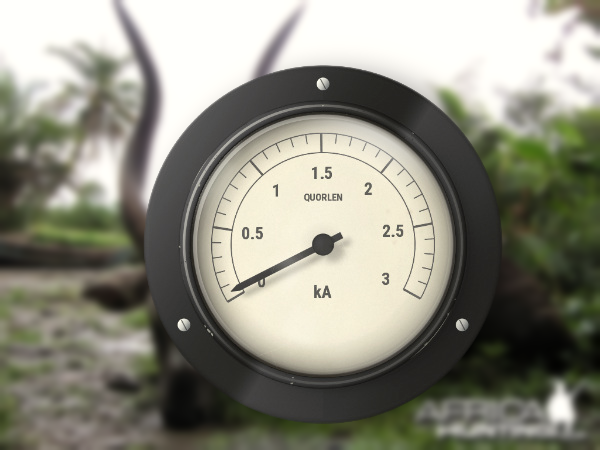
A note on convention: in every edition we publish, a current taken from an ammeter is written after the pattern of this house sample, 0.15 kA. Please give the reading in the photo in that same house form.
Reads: 0.05 kA
